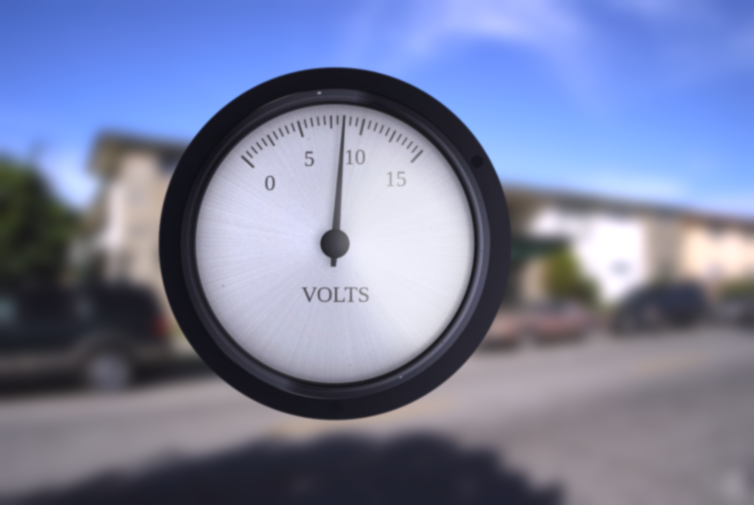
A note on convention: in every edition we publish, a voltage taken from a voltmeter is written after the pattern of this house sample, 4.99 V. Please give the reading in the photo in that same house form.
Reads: 8.5 V
